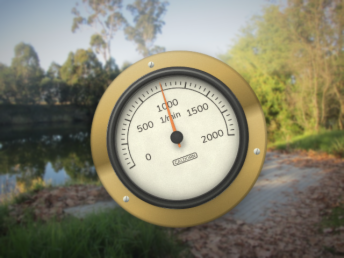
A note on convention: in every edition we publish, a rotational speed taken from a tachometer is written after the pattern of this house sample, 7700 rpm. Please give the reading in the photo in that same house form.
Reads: 1000 rpm
